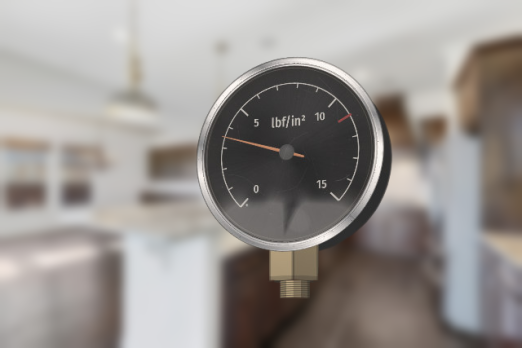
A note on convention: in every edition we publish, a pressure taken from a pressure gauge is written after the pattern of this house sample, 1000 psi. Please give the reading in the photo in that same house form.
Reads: 3.5 psi
